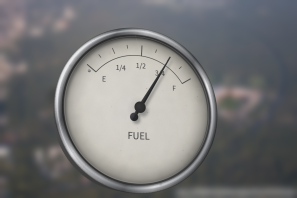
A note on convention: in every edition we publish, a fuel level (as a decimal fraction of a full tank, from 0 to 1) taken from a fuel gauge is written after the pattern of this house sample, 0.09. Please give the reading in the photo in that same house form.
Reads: 0.75
